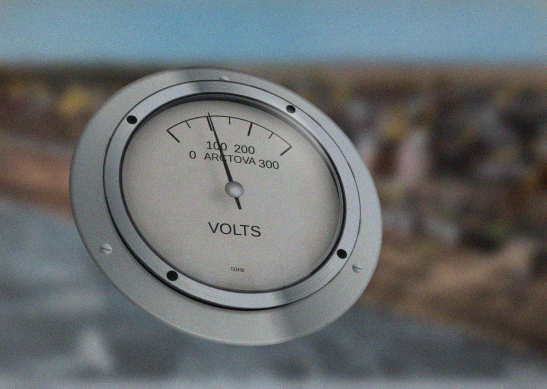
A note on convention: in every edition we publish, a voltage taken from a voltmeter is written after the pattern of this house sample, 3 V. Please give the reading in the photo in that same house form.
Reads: 100 V
